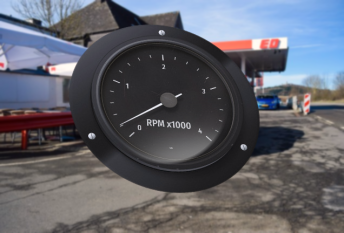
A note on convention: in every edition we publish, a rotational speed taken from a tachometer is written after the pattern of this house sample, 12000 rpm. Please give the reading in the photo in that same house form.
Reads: 200 rpm
